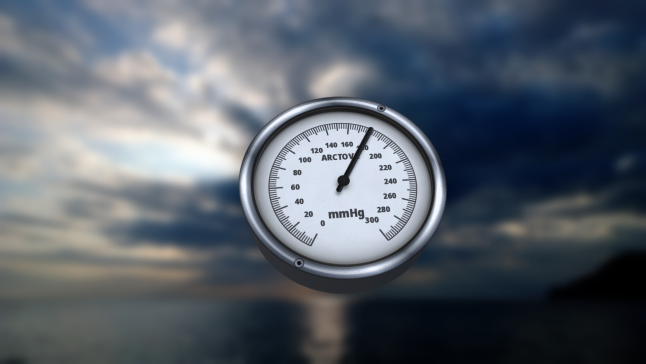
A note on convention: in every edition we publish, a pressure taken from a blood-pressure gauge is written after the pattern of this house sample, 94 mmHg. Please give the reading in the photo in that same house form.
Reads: 180 mmHg
